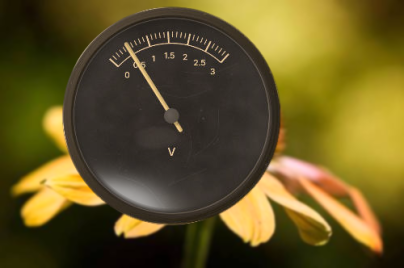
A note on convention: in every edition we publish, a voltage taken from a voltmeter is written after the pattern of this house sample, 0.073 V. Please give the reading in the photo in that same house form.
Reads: 0.5 V
